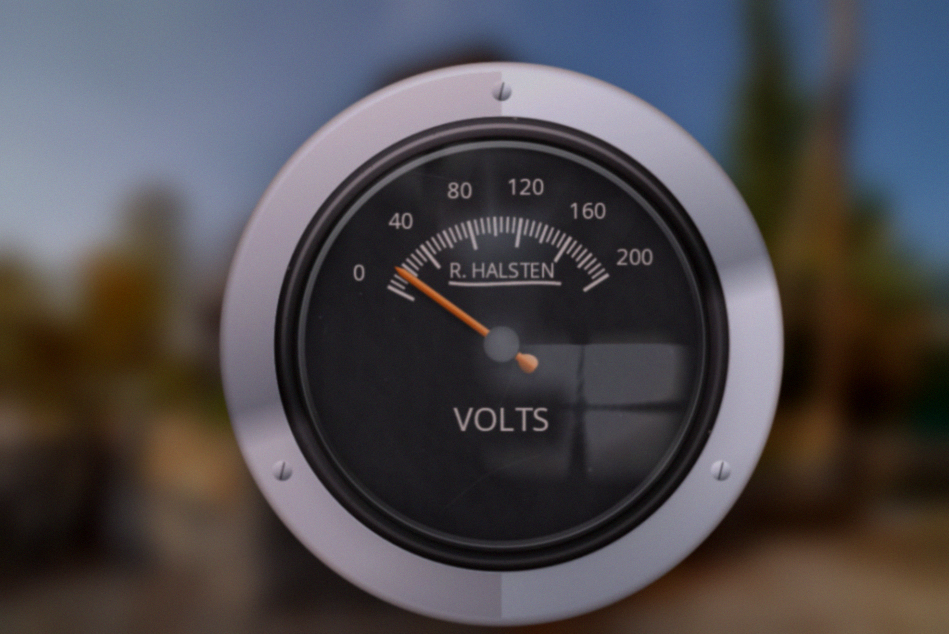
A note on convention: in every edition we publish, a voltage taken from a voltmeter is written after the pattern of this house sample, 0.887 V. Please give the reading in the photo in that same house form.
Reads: 15 V
